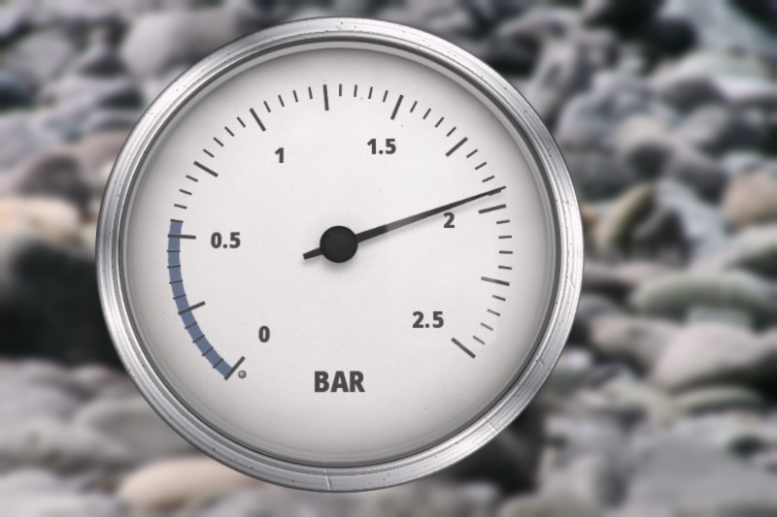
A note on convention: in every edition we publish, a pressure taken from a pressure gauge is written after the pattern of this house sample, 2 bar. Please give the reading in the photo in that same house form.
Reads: 1.95 bar
